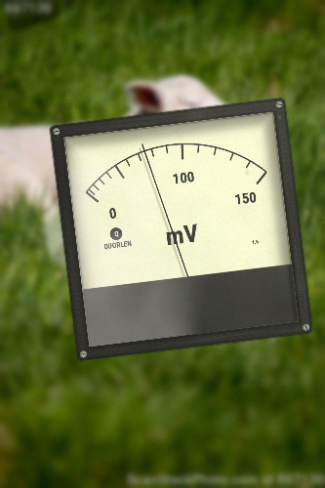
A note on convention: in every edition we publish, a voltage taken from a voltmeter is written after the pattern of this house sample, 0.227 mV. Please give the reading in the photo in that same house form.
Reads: 75 mV
